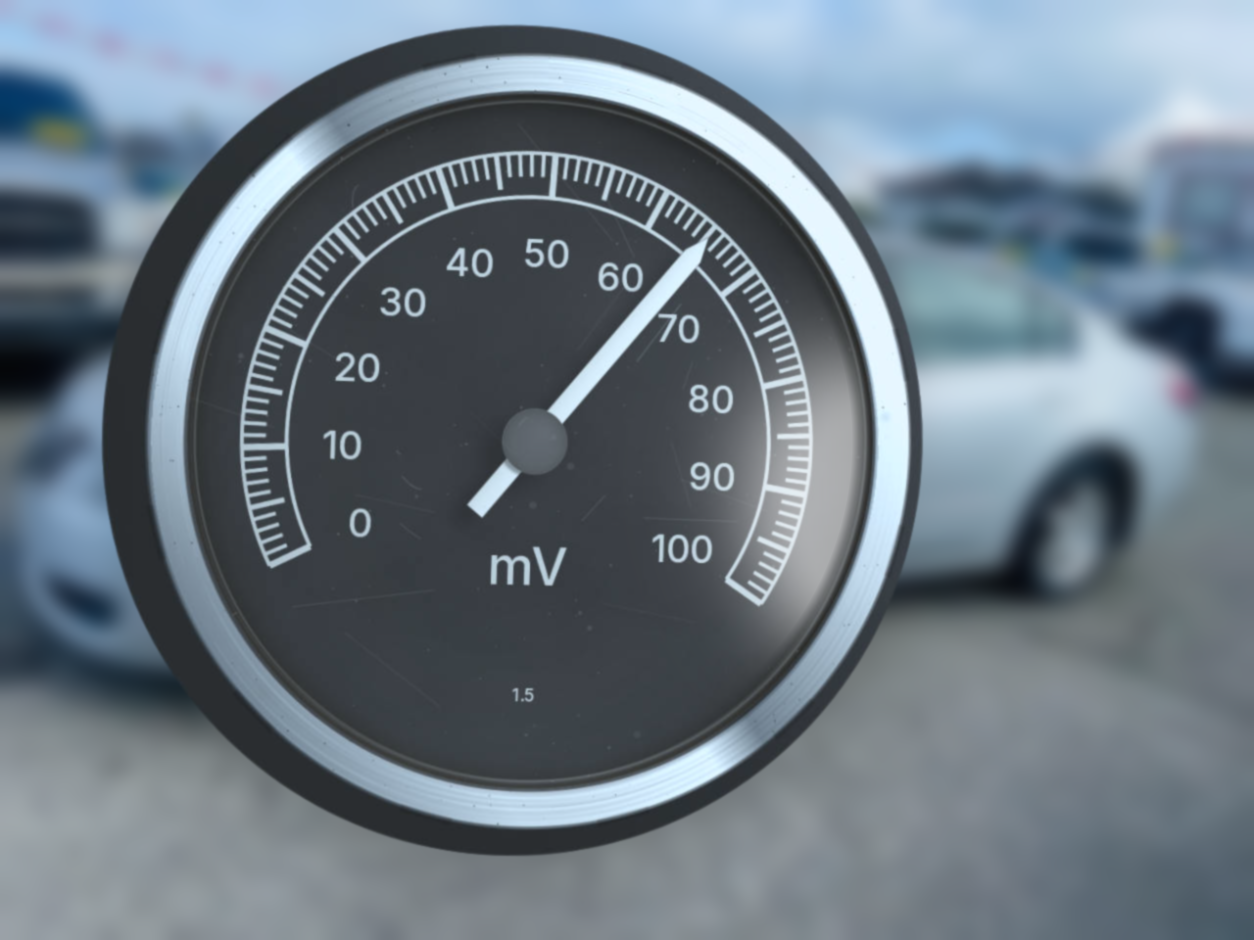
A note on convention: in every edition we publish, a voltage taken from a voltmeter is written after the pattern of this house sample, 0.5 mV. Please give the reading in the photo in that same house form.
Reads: 65 mV
